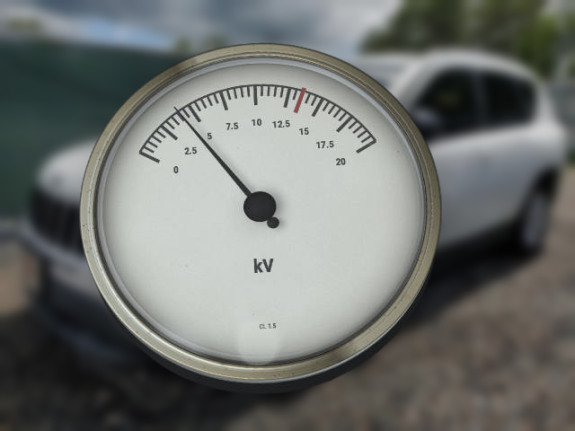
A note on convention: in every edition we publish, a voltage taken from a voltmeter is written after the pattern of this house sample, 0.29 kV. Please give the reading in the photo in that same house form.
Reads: 4 kV
